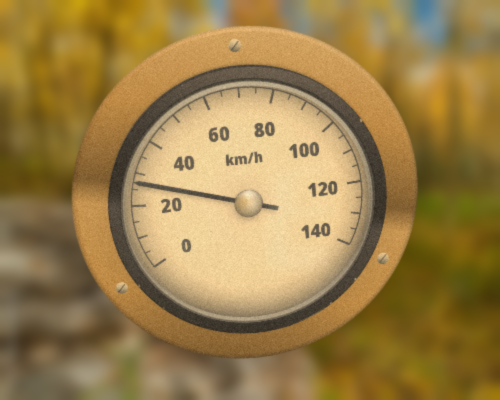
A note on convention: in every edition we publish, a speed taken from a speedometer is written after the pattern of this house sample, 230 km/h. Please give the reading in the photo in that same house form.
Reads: 27.5 km/h
